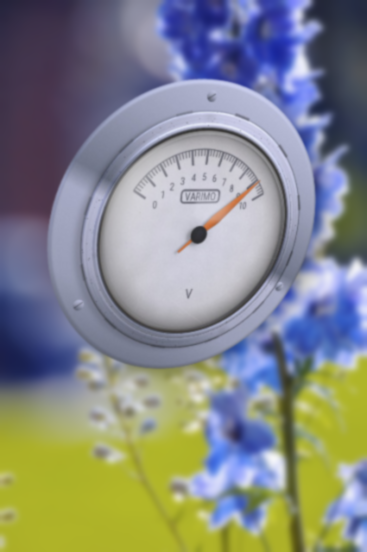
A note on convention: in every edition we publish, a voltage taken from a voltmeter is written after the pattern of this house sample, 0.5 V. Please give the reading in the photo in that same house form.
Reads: 9 V
